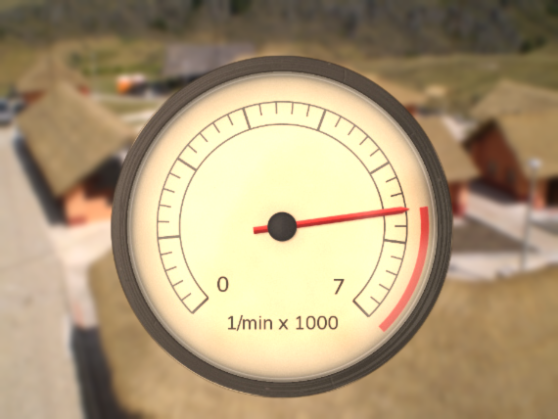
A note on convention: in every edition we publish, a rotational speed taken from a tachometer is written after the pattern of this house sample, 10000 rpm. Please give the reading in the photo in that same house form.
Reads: 5600 rpm
